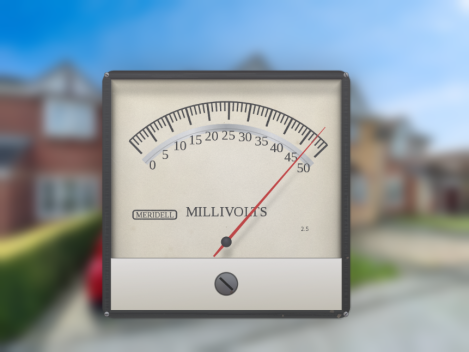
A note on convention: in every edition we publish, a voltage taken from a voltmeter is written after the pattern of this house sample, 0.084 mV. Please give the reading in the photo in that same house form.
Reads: 47 mV
